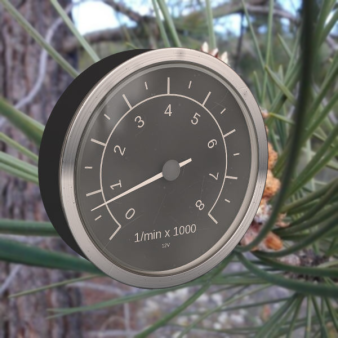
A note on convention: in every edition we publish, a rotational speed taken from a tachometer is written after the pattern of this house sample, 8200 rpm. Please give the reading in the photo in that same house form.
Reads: 750 rpm
